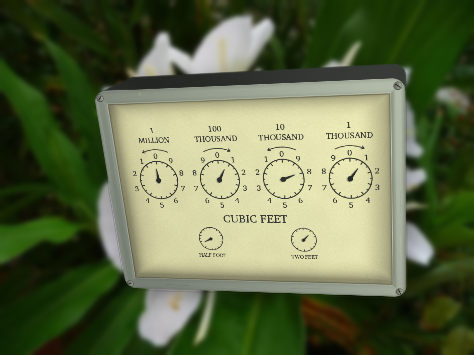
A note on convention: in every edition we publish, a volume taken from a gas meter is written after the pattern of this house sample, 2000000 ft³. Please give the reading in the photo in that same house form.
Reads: 8100 ft³
